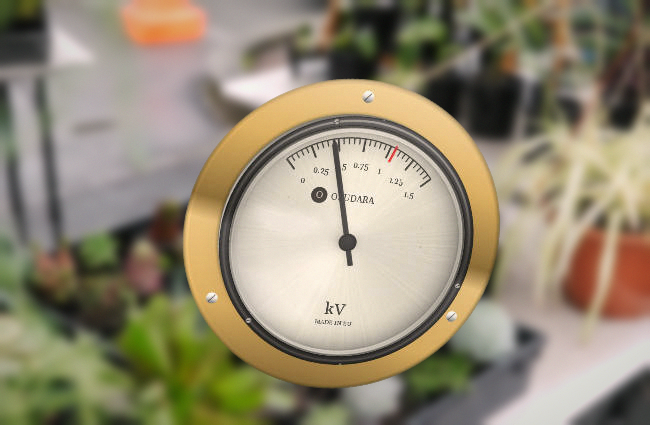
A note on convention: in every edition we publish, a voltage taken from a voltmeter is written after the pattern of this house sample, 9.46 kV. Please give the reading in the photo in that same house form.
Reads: 0.45 kV
